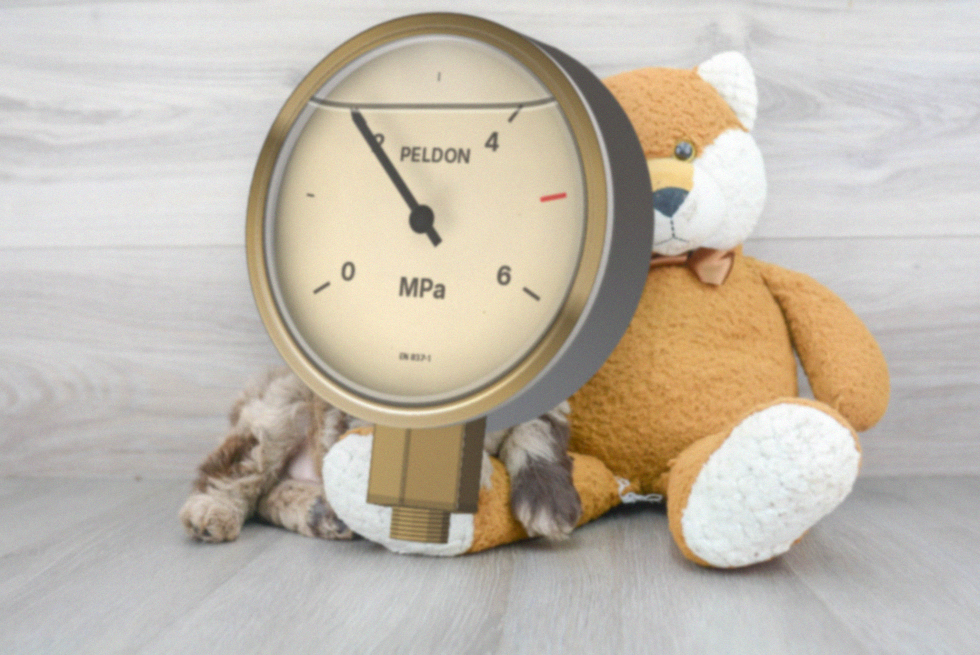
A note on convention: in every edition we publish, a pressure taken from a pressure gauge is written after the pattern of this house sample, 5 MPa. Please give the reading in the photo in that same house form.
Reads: 2 MPa
